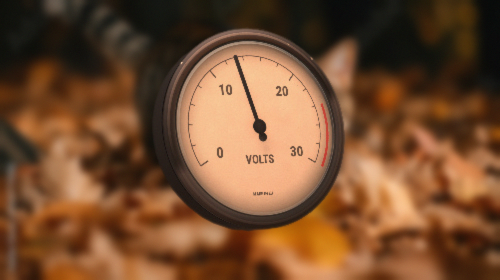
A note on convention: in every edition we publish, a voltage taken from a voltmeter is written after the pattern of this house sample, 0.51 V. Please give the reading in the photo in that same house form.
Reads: 13 V
